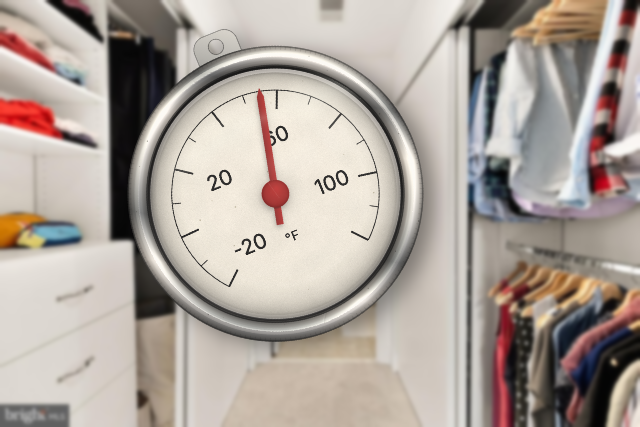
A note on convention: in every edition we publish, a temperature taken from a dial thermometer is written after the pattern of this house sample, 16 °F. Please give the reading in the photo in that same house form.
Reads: 55 °F
